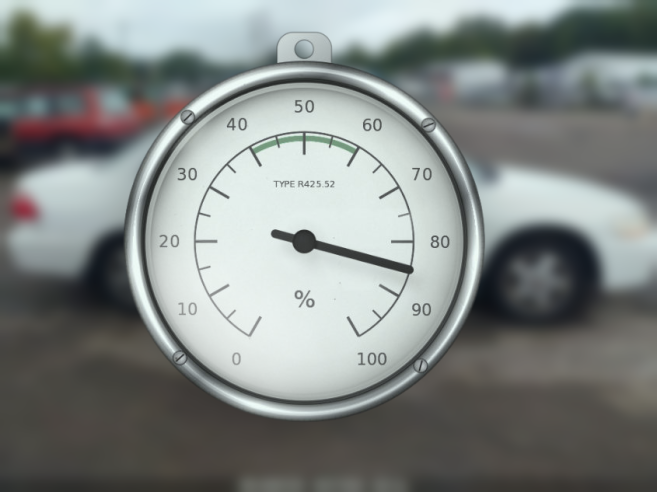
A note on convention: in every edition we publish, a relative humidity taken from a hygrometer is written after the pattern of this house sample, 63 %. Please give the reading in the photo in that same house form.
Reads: 85 %
